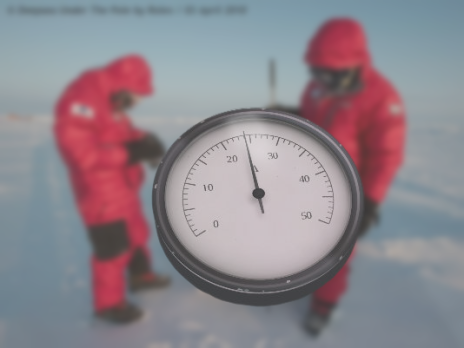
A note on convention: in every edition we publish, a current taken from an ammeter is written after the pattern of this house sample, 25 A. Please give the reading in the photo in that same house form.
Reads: 24 A
